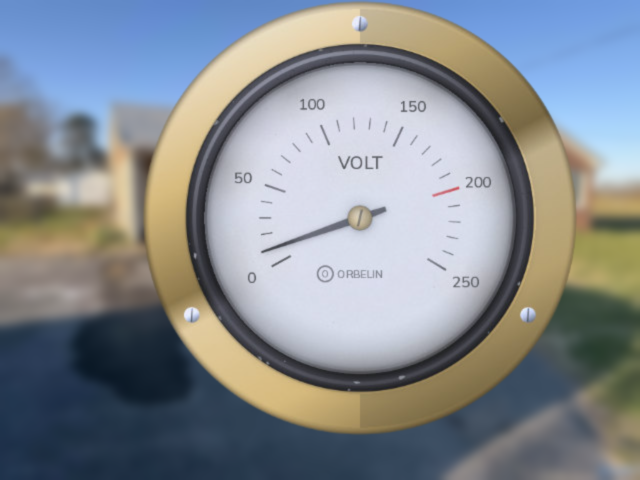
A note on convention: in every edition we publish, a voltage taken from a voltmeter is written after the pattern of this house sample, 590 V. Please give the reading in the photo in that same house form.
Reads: 10 V
